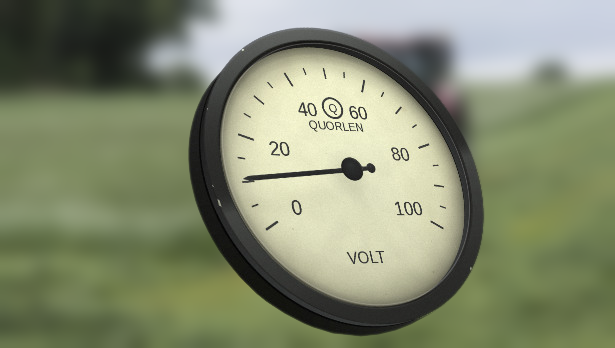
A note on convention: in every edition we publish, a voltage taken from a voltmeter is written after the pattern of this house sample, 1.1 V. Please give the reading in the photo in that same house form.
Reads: 10 V
